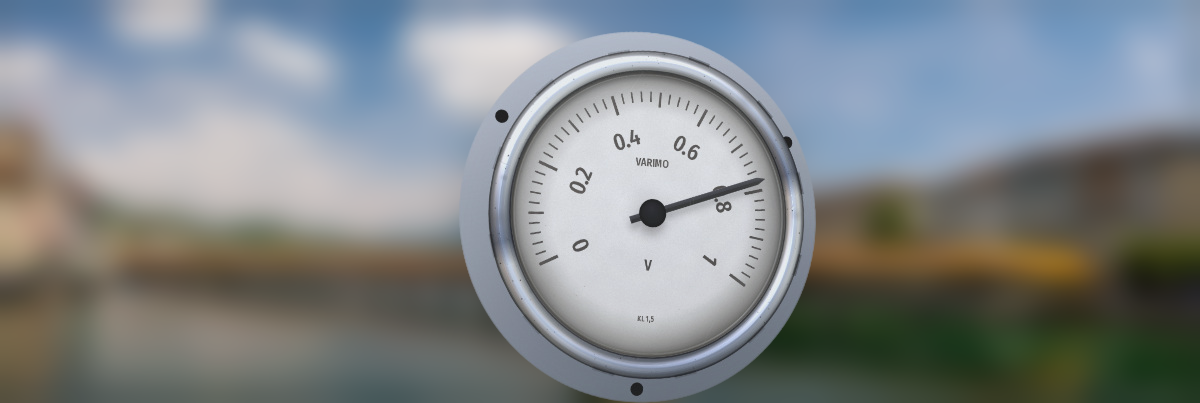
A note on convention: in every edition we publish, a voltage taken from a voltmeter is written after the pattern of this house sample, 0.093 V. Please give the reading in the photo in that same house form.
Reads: 0.78 V
